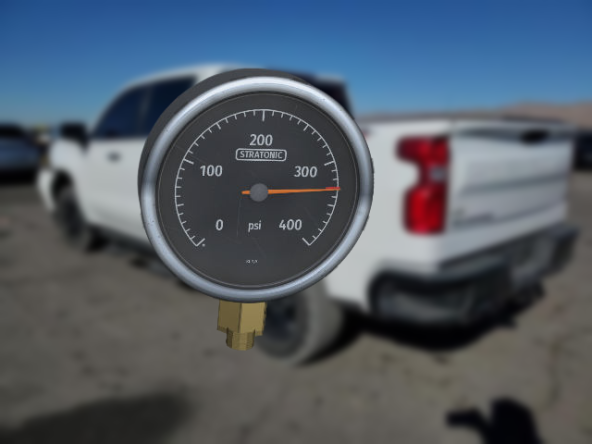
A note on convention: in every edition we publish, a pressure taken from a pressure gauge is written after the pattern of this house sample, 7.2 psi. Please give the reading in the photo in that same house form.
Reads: 330 psi
